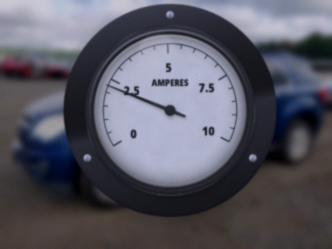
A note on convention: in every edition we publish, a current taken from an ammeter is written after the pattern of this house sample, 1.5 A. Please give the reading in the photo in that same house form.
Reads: 2.25 A
